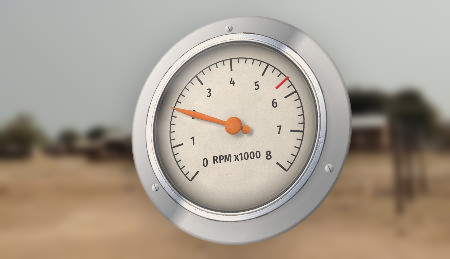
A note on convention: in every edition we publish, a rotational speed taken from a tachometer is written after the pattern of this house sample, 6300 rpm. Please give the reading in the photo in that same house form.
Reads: 2000 rpm
